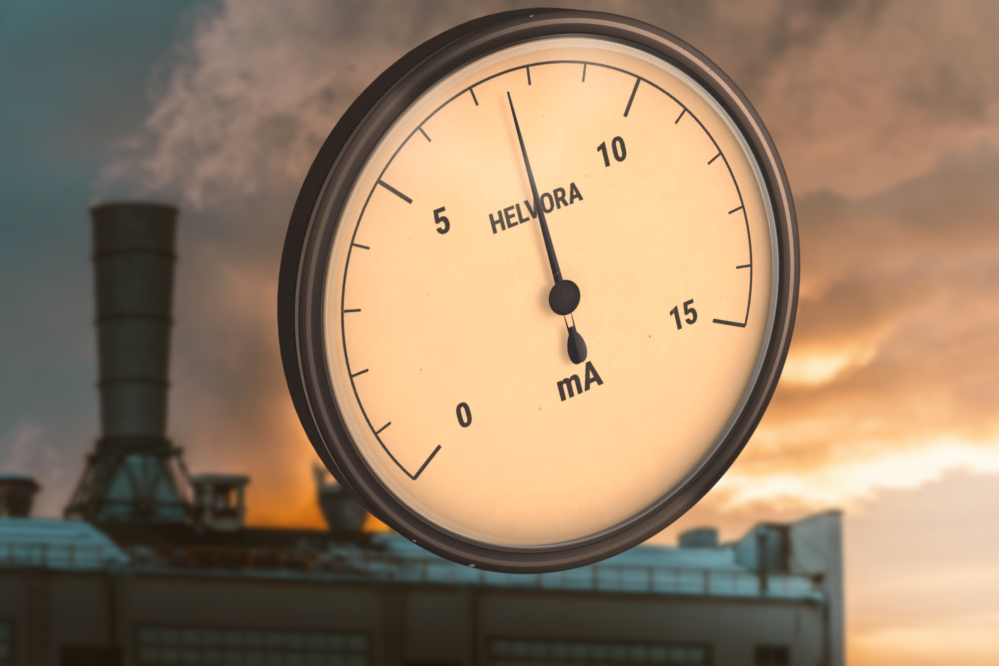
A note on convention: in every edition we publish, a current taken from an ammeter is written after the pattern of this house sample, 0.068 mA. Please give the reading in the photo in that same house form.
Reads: 7.5 mA
